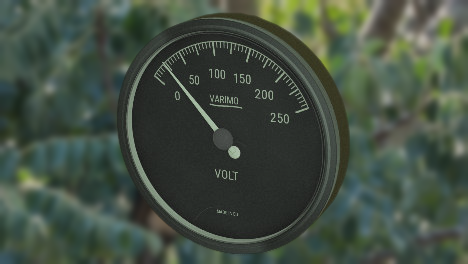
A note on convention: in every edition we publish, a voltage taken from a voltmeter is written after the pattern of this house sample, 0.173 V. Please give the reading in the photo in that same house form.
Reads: 25 V
